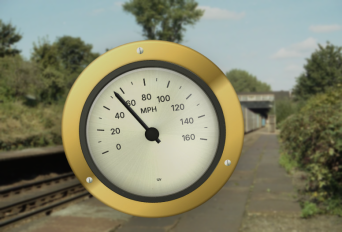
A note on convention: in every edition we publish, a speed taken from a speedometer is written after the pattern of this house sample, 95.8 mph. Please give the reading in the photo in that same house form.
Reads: 55 mph
